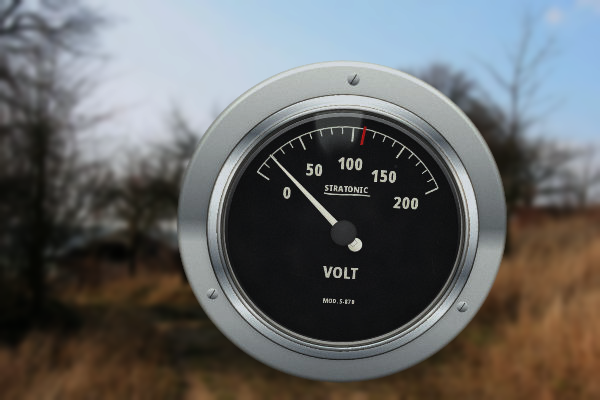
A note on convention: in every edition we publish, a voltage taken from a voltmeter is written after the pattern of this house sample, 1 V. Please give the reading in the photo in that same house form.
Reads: 20 V
